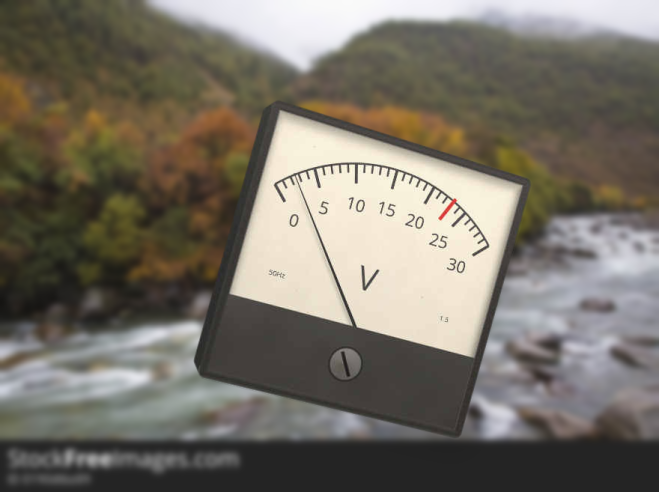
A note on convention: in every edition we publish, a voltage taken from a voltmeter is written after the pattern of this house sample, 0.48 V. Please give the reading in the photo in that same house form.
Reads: 2.5 V
